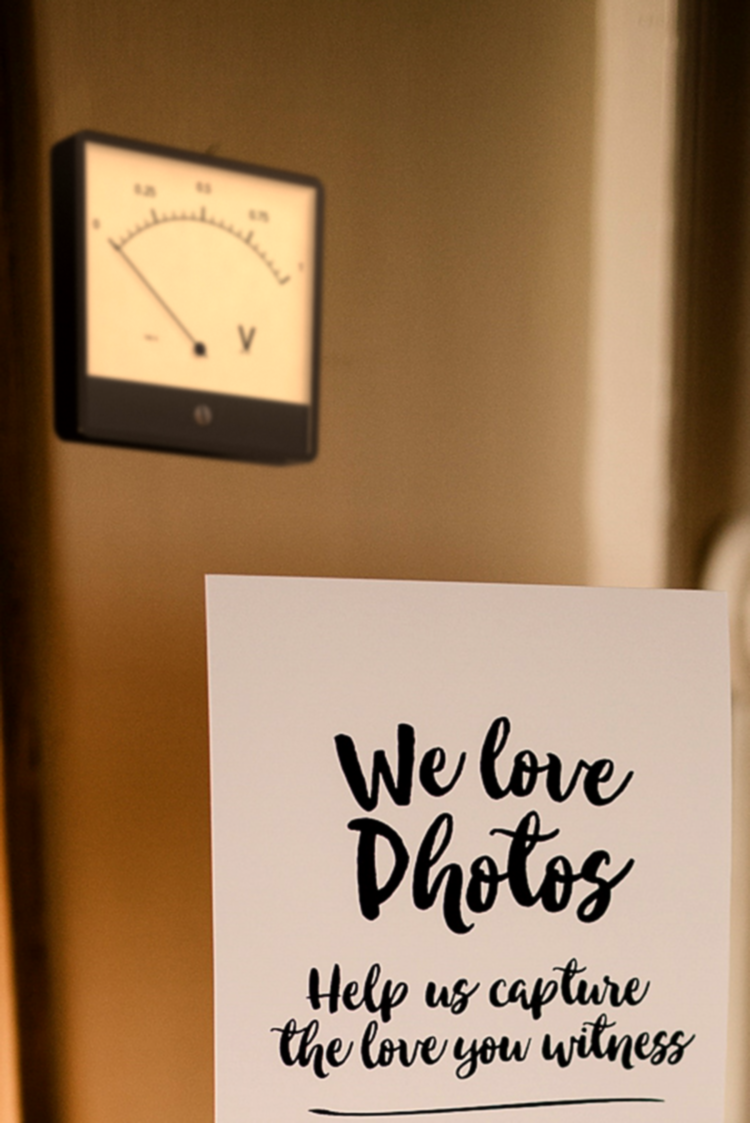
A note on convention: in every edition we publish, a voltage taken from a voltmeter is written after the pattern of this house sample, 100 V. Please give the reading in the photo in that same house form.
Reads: 0 V
